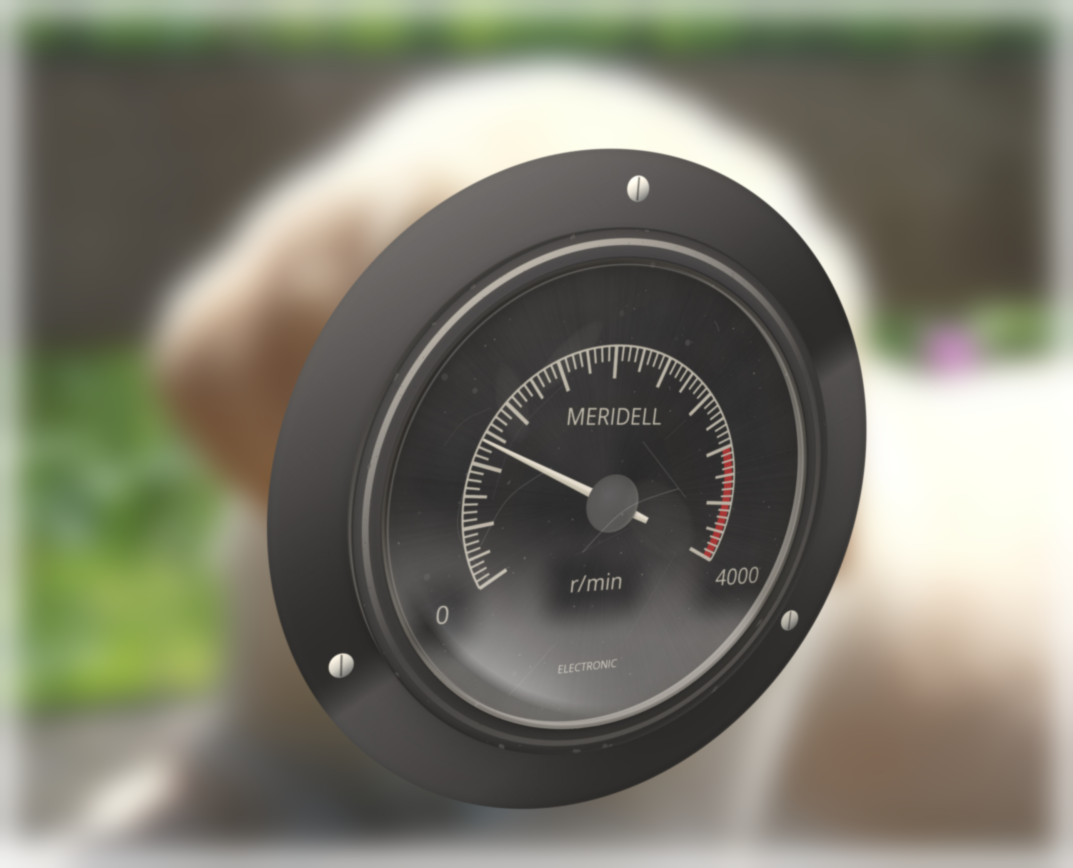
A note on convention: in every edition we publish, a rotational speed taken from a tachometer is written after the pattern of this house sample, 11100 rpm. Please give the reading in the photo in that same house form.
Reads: 950 rpm
